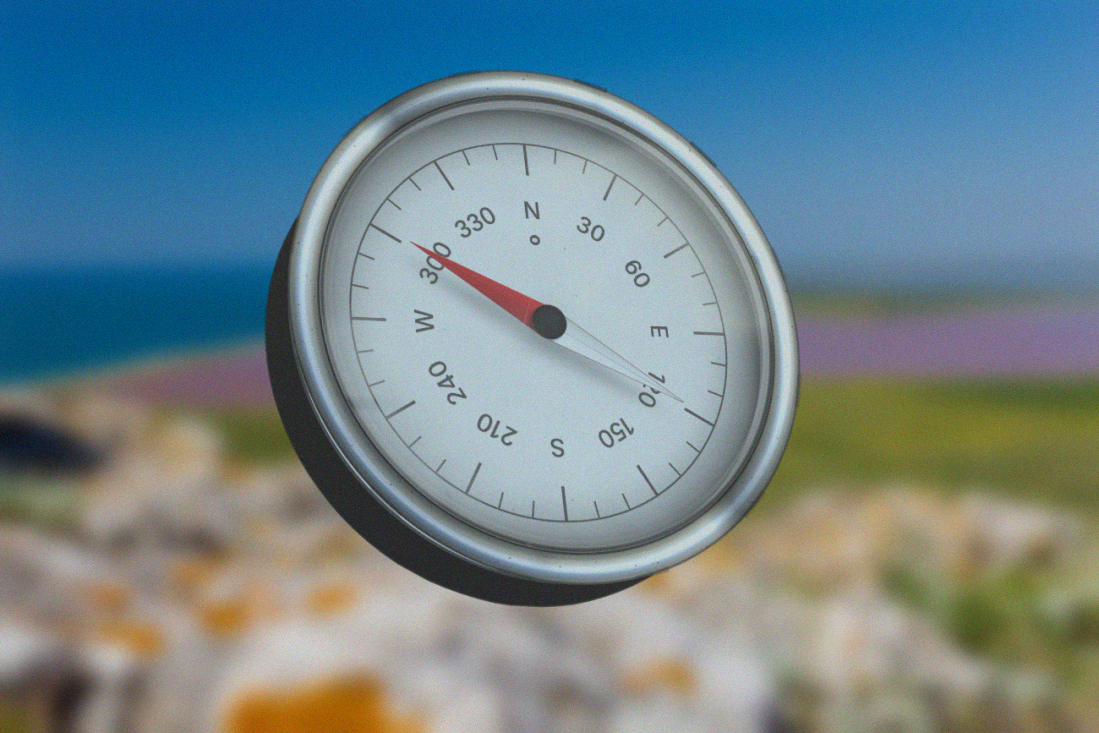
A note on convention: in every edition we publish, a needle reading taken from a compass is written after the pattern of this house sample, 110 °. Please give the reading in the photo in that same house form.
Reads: 300 °
